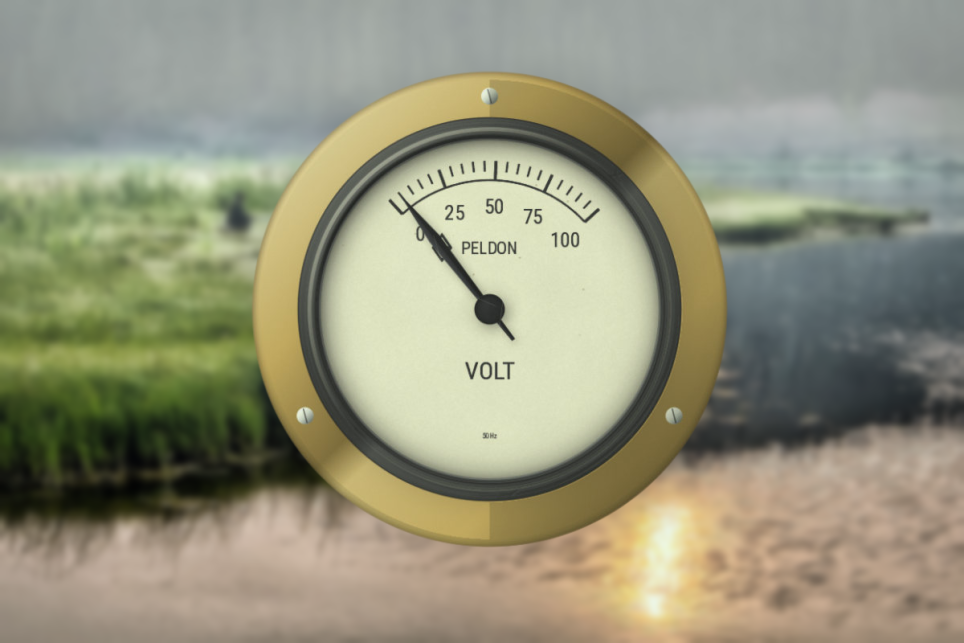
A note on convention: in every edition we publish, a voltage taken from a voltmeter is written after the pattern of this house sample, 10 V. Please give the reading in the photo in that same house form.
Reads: 5 V
